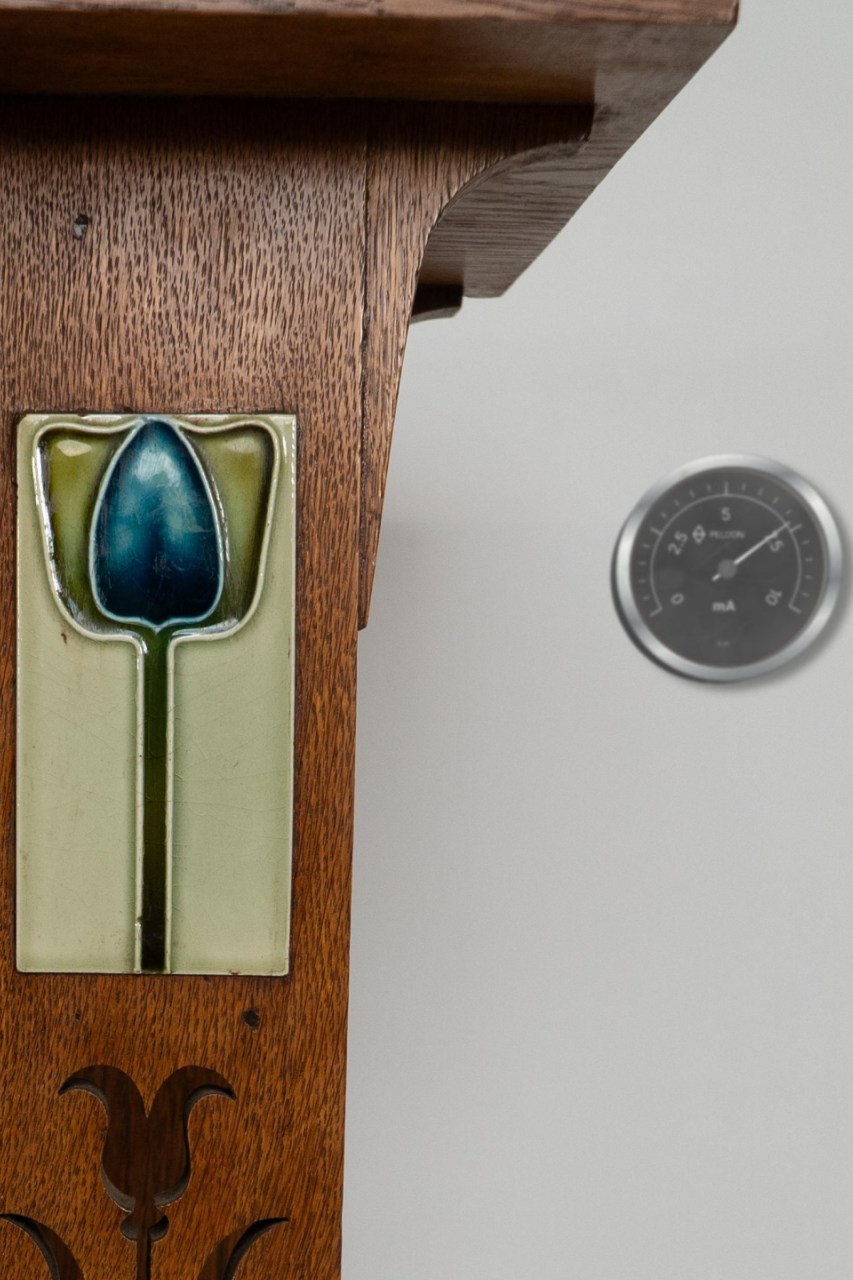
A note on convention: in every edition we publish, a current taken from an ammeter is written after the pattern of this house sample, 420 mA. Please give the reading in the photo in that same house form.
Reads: 7.25 mA
